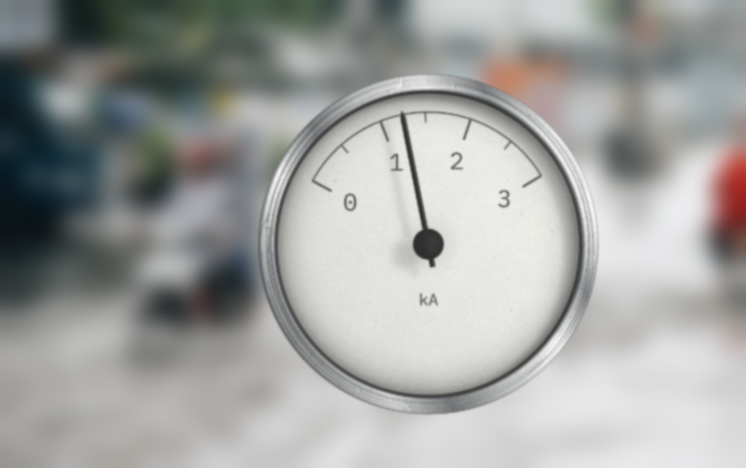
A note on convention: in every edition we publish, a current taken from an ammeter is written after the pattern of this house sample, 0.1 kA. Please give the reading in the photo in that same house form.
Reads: 1.25 kA
